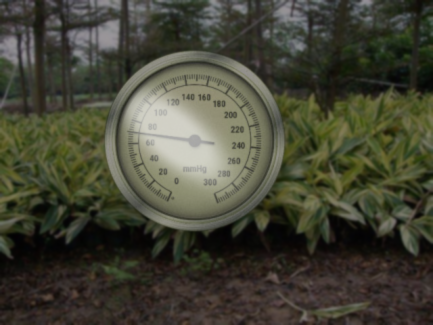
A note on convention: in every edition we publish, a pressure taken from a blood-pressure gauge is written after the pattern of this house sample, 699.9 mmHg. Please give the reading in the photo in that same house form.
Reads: 70 mmHg
